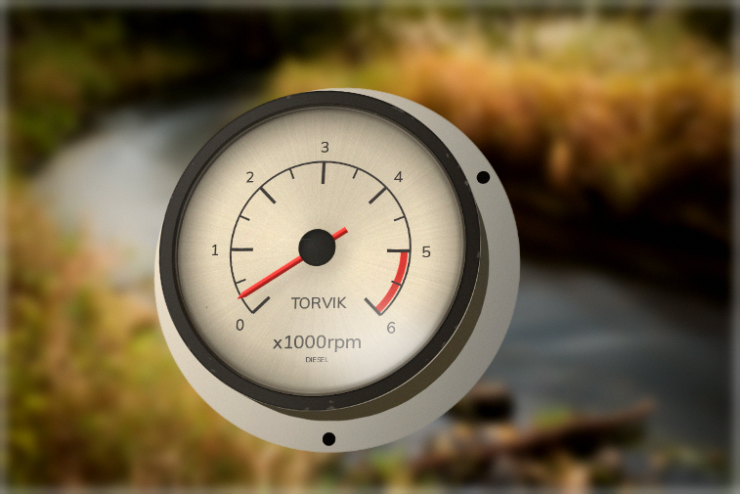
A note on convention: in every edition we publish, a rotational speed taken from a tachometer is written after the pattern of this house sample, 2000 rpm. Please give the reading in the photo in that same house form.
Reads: 250 rpm
